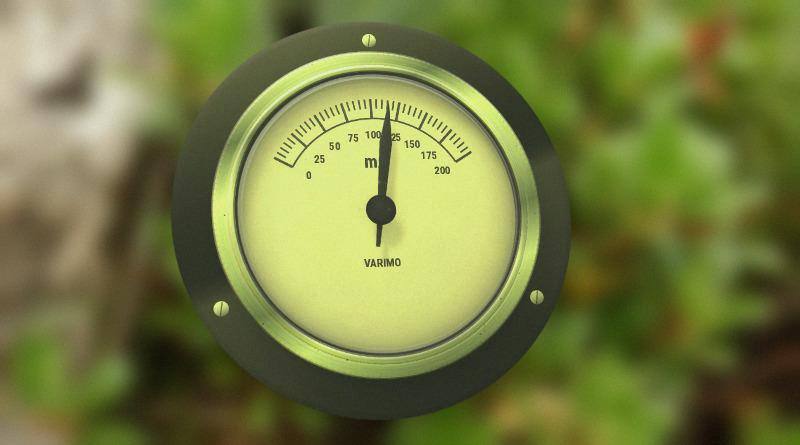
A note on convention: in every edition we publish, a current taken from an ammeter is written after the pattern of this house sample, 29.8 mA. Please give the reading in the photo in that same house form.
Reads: 115 mA
